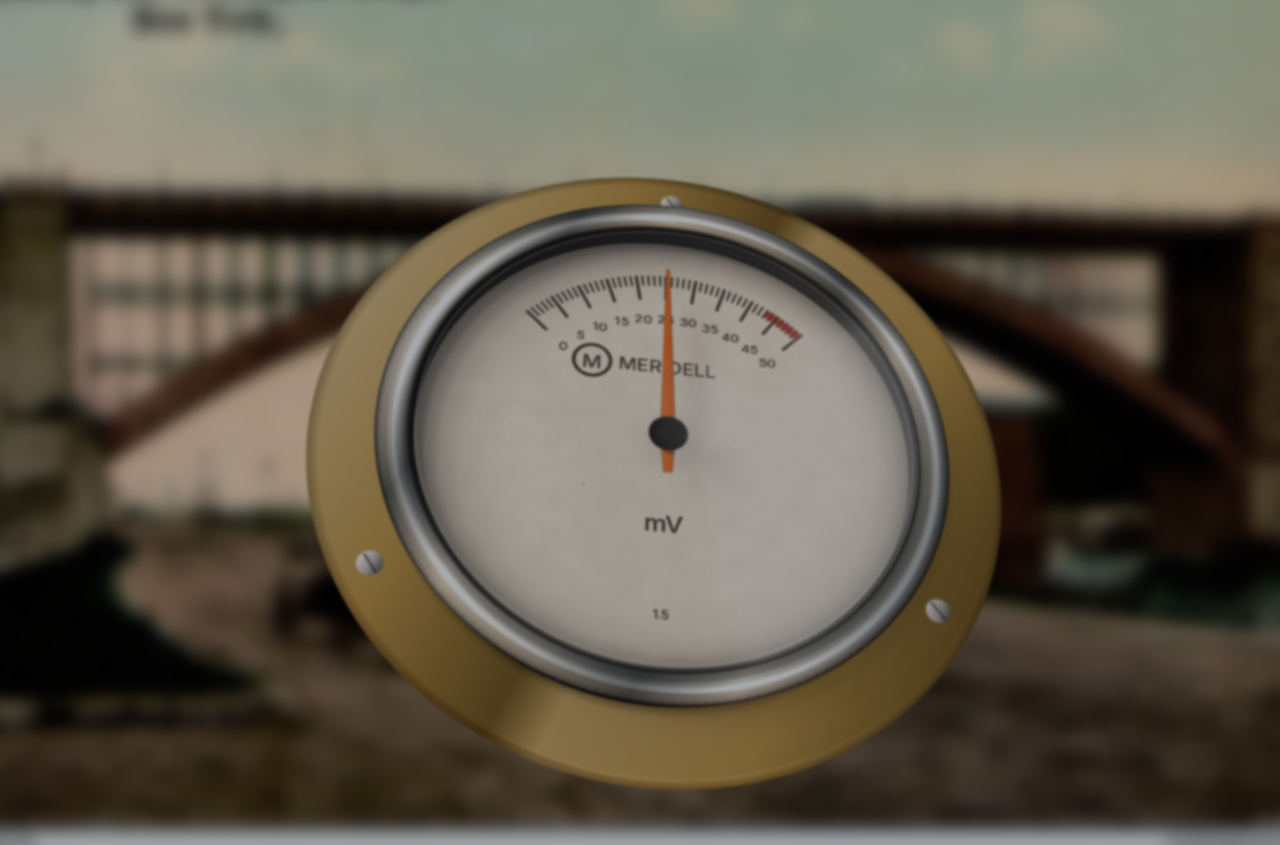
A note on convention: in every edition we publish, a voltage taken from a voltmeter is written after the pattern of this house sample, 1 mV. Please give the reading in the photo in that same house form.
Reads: 25 mV
